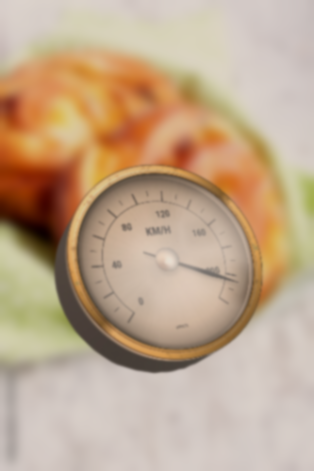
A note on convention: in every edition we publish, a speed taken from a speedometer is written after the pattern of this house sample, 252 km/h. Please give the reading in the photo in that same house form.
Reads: 205 km/h
